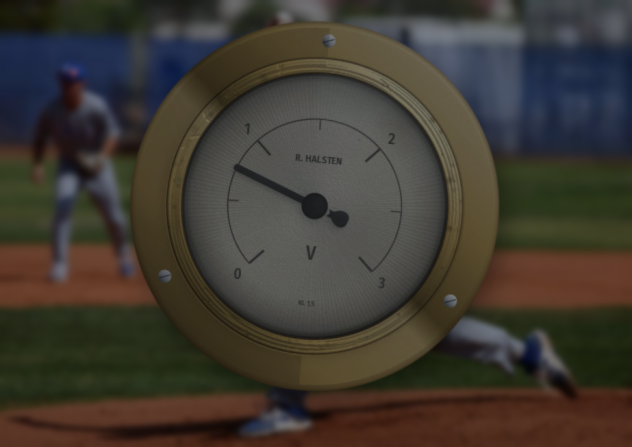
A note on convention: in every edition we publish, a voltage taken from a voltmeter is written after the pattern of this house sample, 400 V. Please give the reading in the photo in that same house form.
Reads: 0.75 V
